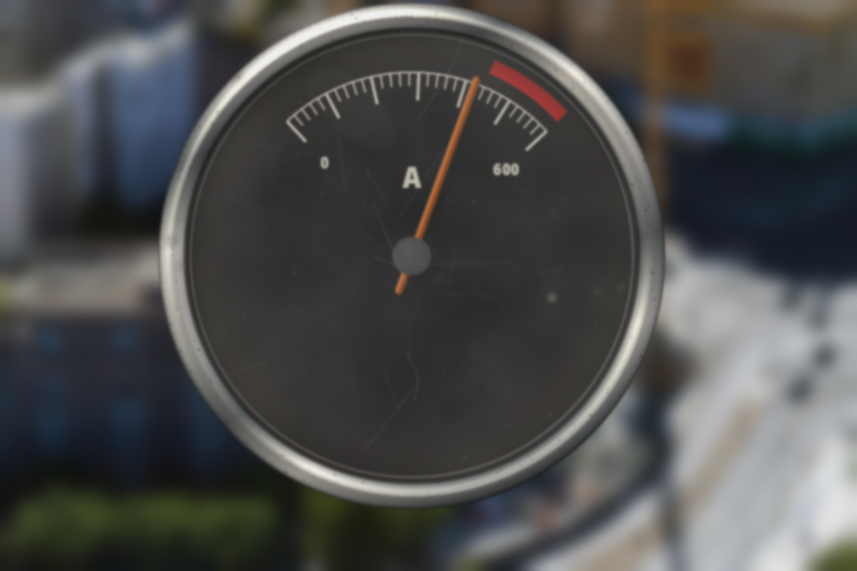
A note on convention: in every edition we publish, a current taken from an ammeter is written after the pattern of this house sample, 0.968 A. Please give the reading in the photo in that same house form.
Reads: 420 A
